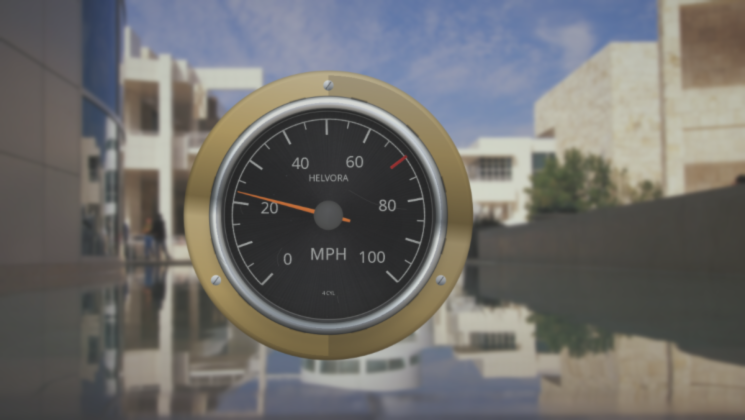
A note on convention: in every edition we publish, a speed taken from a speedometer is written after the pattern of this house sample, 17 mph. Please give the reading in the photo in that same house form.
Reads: 22.5 mph
